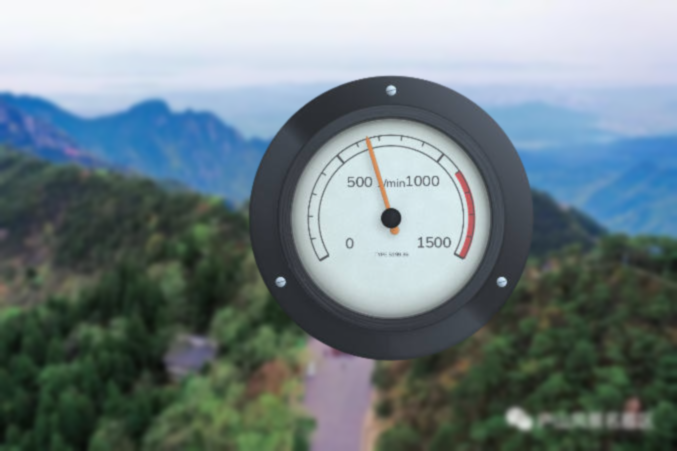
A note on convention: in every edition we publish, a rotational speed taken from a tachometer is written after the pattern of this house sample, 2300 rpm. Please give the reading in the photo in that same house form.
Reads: 650 rpm
